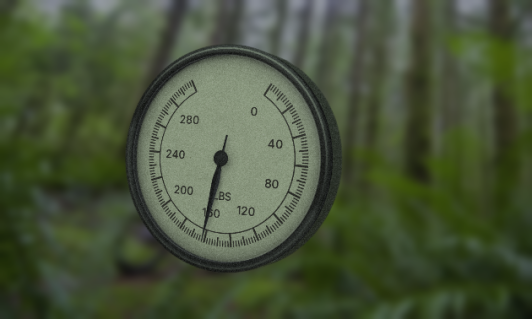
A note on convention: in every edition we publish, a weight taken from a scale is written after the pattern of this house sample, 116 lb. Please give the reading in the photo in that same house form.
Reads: 160 lb
